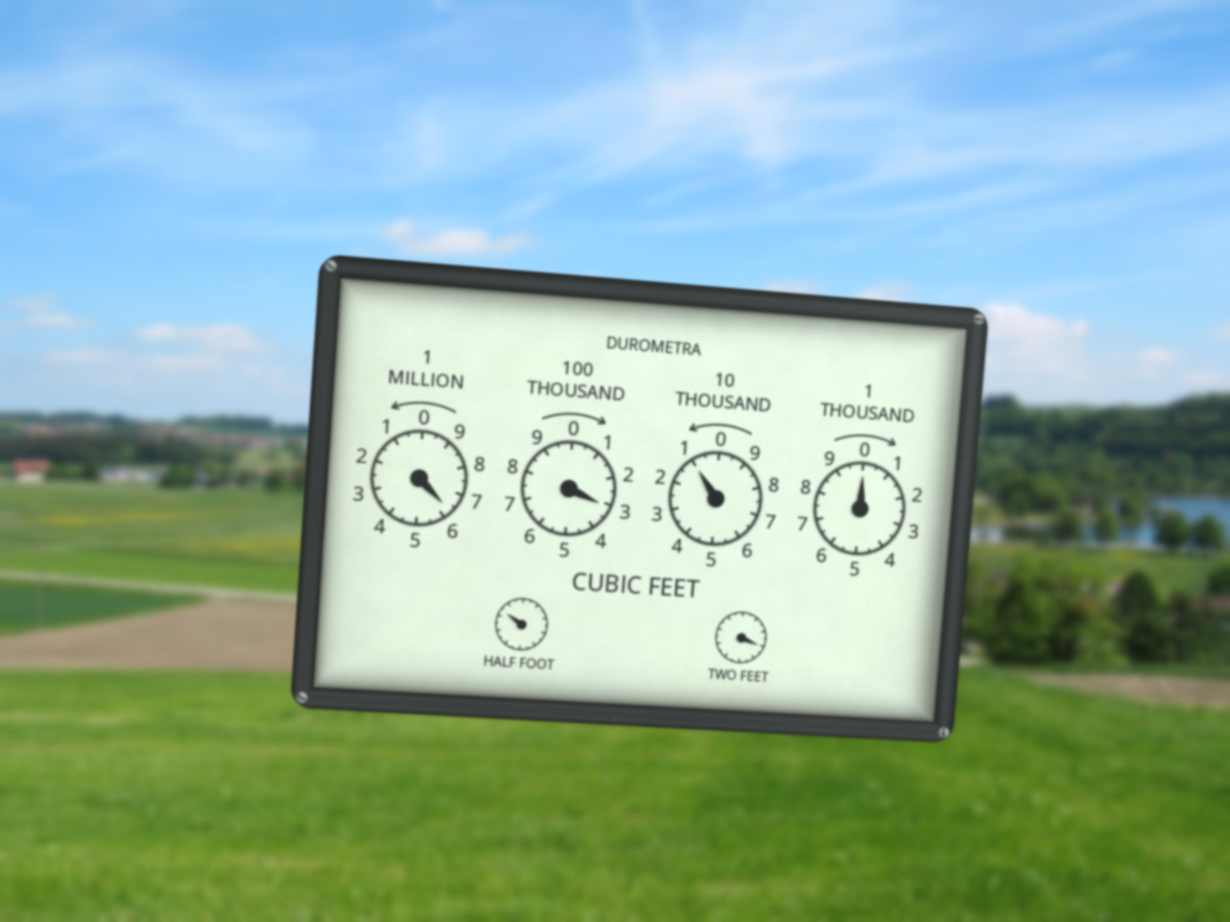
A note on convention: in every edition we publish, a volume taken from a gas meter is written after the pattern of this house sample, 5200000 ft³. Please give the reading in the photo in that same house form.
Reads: 631000 ft³
